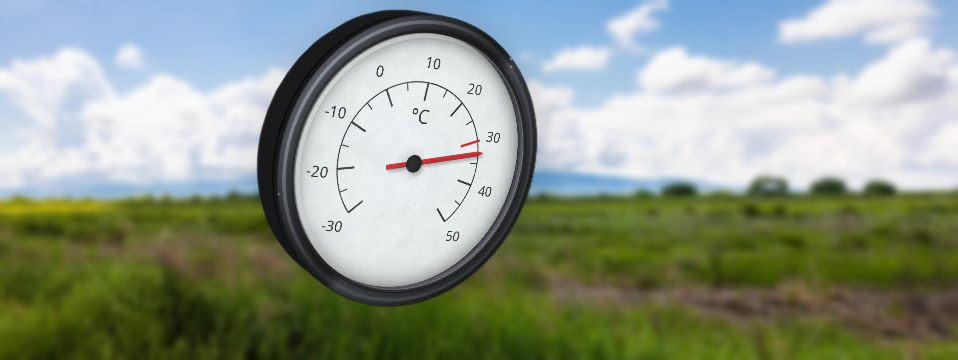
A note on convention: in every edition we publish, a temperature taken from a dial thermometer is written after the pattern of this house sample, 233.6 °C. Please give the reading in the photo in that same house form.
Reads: 32.5 °C
